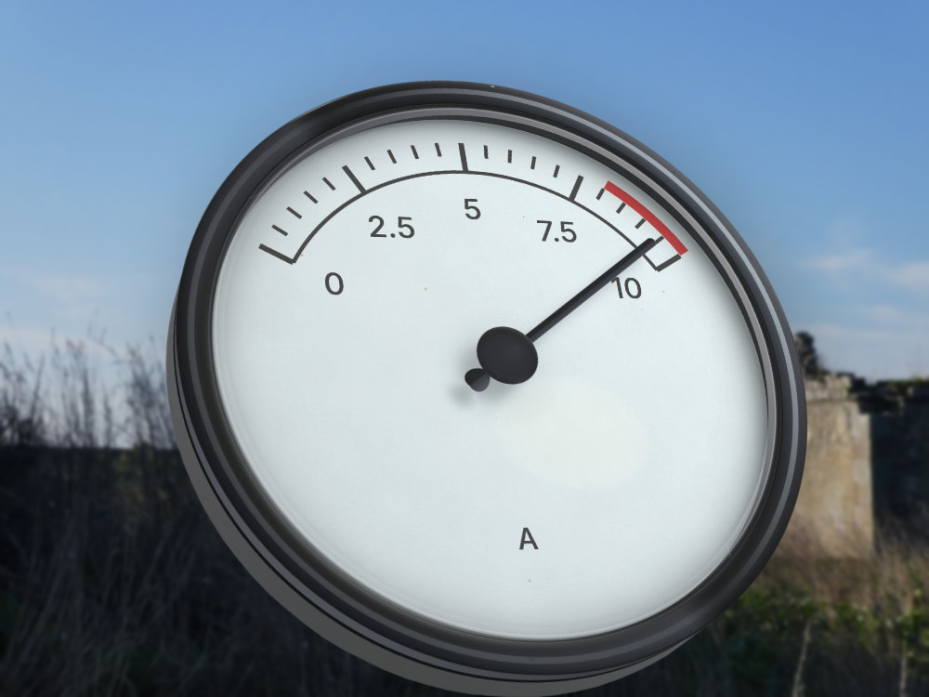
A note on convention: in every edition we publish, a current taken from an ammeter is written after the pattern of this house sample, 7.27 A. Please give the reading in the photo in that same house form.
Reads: 9.5 A
